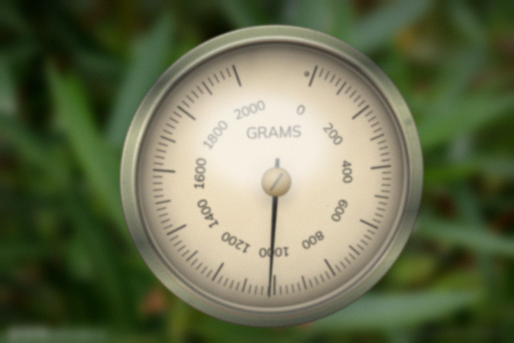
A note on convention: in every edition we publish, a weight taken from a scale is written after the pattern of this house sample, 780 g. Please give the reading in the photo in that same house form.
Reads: 1020 g
